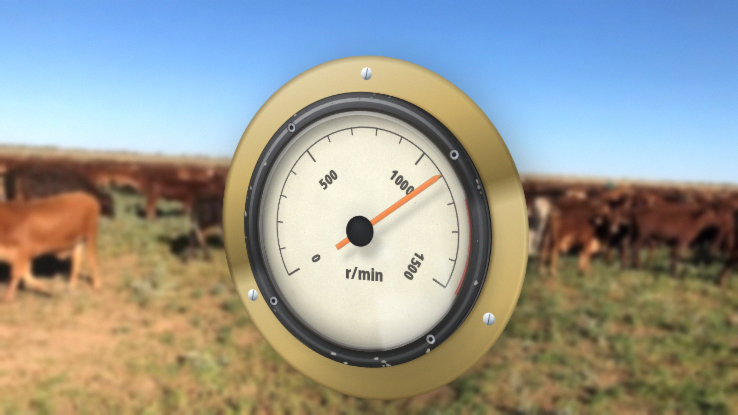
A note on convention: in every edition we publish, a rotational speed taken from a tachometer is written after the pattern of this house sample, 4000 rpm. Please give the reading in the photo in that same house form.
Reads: 1100 rpm
